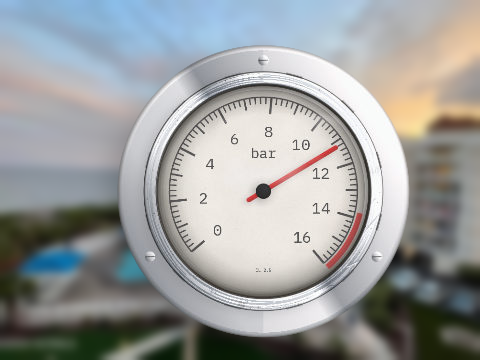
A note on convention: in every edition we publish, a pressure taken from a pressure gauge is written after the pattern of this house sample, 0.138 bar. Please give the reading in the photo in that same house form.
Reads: 11.2 bar
